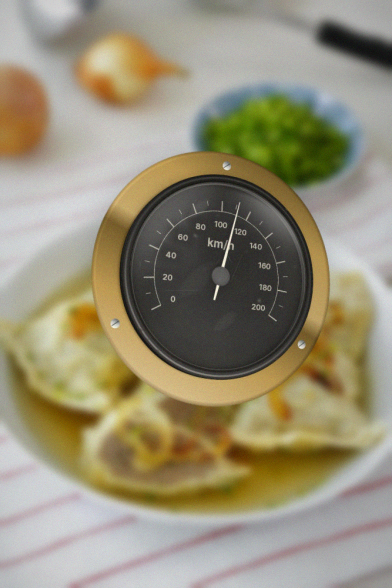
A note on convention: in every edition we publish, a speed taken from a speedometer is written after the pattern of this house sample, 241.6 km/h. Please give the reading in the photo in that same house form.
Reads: 110 km/h
